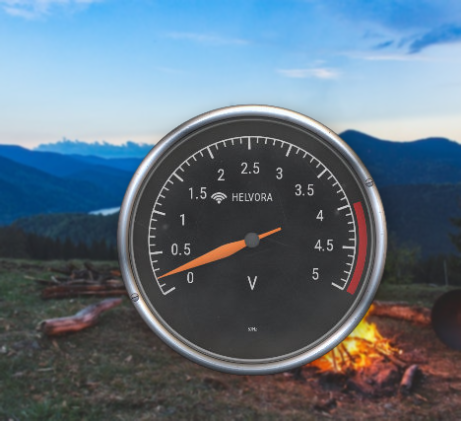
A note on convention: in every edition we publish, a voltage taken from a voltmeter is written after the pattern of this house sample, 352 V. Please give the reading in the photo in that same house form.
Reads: 0.2 V
